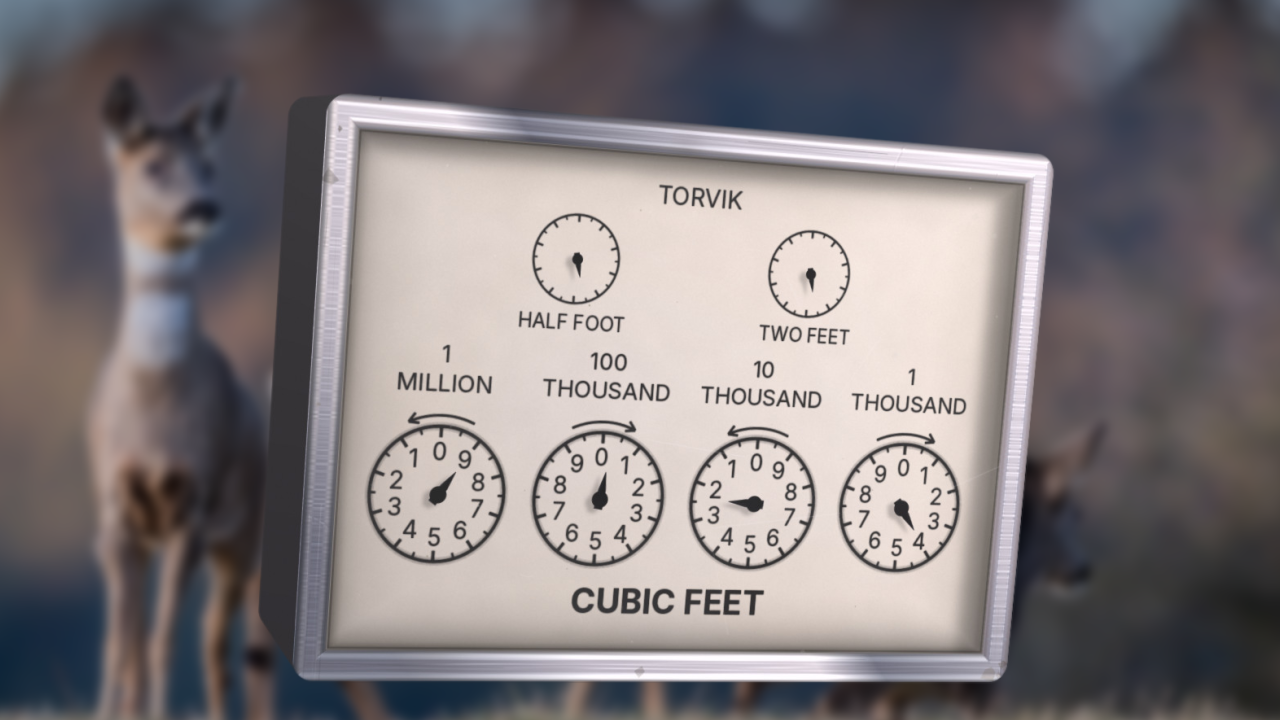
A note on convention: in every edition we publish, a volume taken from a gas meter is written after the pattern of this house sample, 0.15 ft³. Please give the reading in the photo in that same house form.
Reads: 902400 ft³
